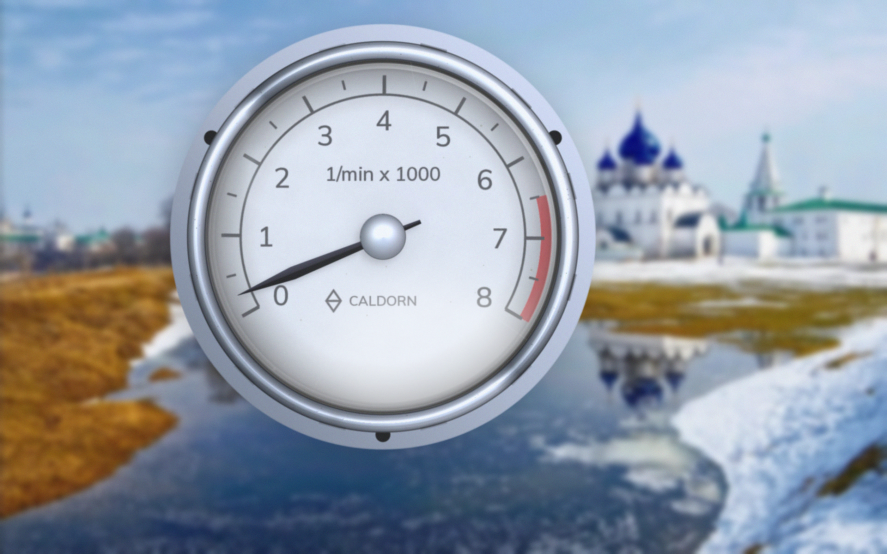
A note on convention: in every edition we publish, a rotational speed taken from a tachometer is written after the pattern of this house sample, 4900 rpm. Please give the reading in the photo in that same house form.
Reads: 250 rpm
